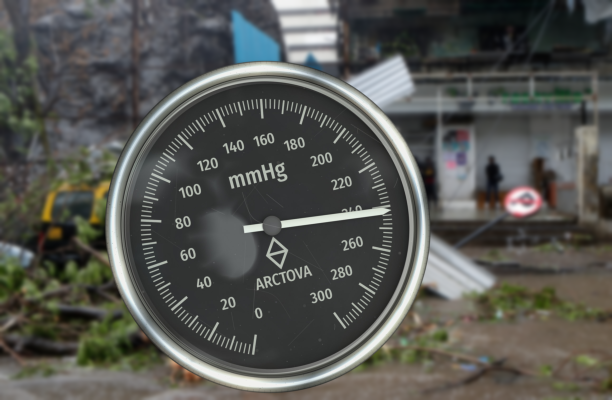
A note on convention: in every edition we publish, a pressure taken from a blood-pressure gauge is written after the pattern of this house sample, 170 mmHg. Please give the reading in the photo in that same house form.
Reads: 242 mmHg
